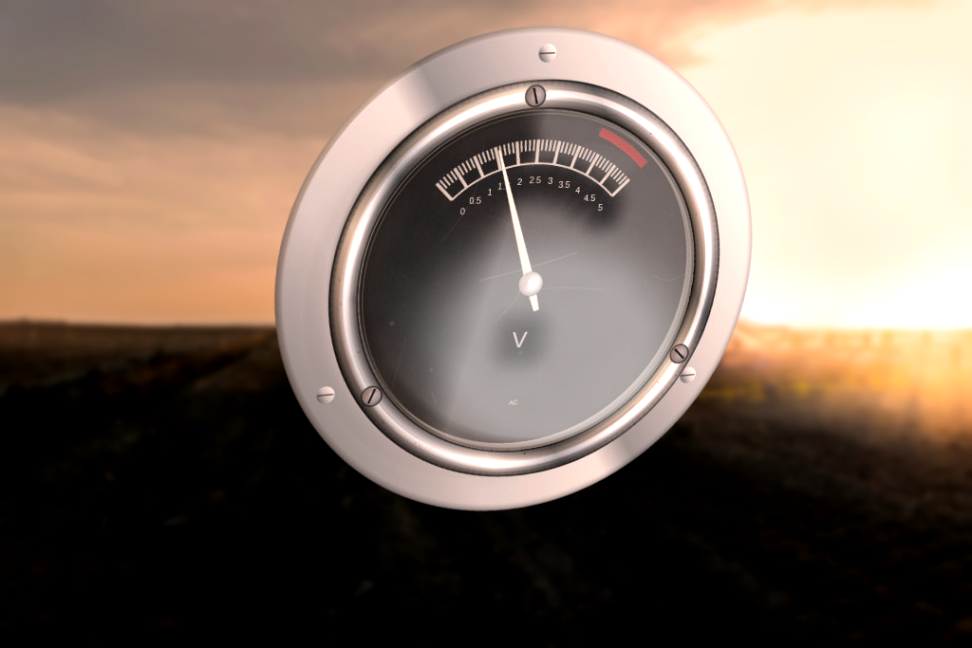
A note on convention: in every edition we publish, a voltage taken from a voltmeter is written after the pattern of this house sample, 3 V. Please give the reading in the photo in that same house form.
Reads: 1.5 V
